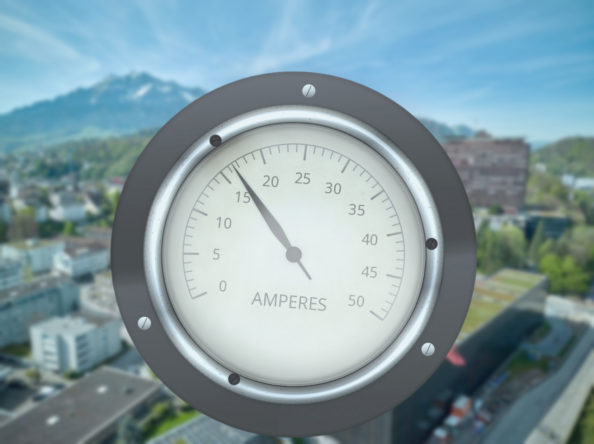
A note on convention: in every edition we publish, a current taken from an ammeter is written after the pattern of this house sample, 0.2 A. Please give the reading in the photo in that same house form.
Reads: 16.5 A
